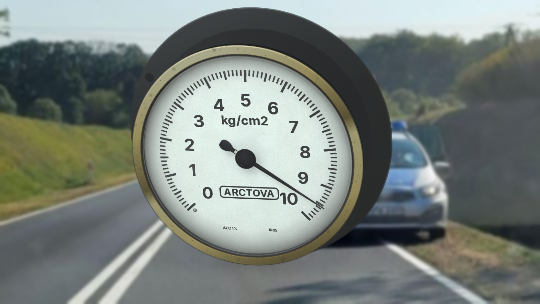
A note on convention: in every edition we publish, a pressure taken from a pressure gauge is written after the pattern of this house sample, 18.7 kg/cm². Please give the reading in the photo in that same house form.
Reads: 9.5 kg/cm²
